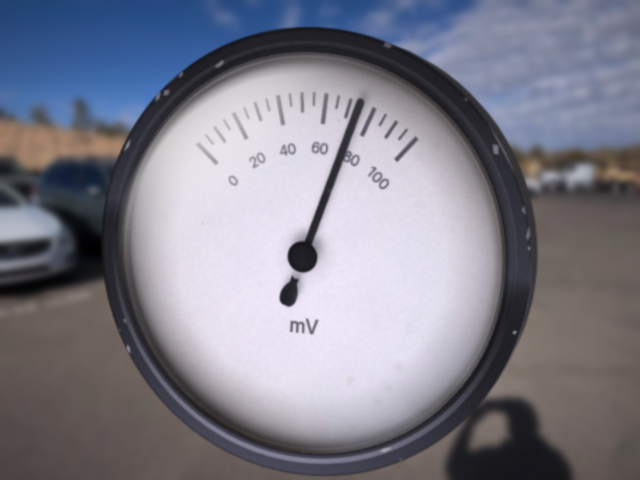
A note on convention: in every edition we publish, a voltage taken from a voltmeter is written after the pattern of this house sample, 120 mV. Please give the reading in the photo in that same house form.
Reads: 75 mV
